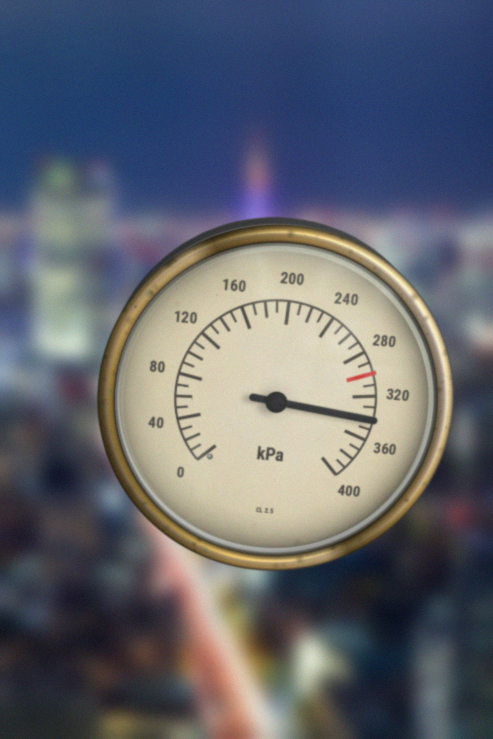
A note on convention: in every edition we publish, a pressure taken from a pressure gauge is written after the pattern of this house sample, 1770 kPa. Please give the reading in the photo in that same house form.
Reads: 340 kPa
